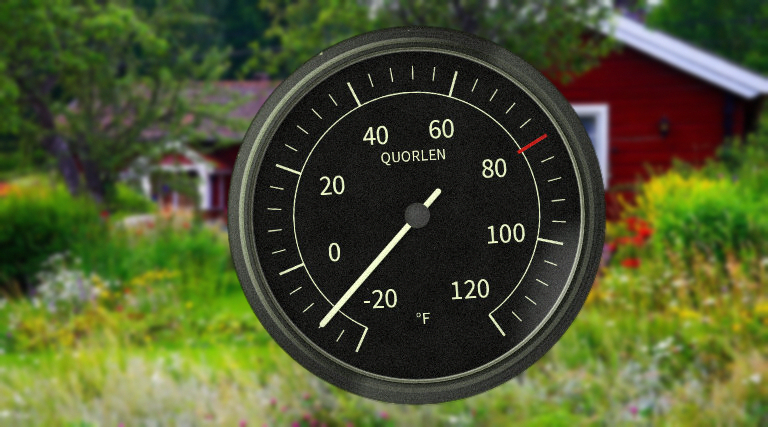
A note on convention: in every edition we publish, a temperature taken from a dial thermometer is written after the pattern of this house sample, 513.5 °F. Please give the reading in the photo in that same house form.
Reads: -12 °F
